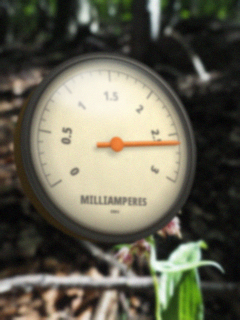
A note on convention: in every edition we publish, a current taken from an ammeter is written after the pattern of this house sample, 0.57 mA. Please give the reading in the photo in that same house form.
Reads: 2.6 mA
